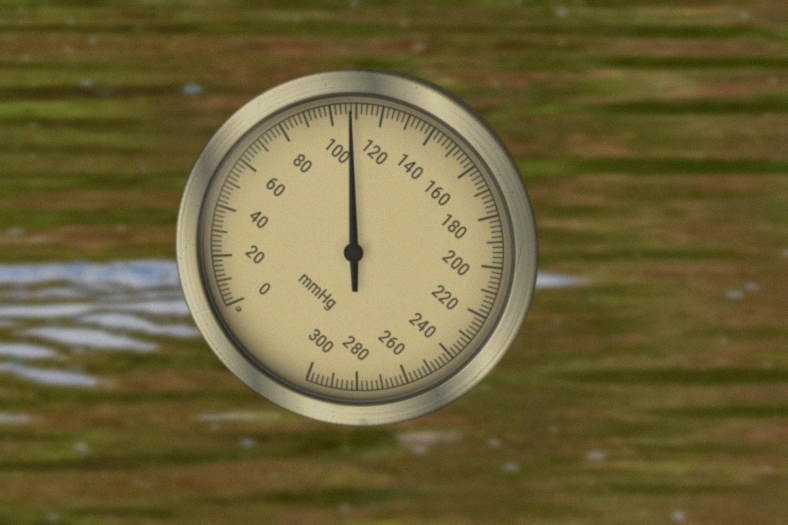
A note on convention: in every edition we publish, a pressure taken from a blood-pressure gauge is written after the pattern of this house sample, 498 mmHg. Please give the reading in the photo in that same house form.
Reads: 108 mmHg
